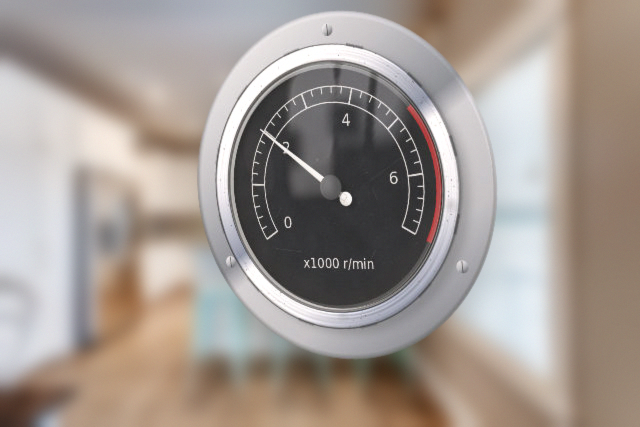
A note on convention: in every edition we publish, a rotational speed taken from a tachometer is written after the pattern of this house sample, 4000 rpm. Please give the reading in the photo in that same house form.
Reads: 2000 rpm
